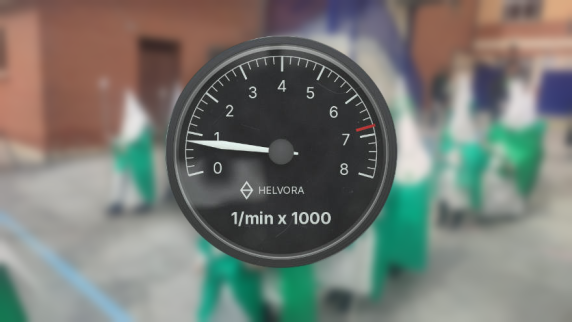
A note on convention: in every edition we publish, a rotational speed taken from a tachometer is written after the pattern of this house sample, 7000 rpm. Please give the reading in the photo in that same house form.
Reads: 800 rpm
